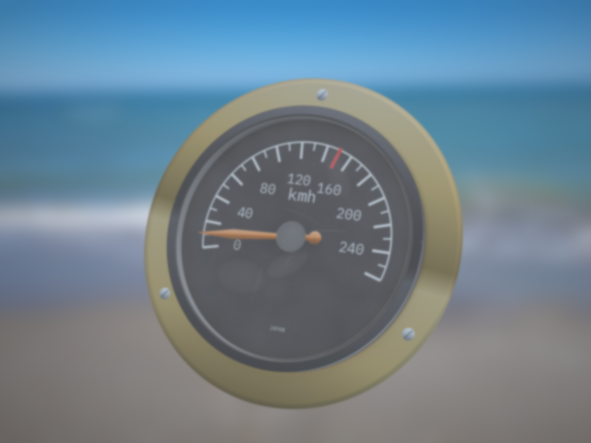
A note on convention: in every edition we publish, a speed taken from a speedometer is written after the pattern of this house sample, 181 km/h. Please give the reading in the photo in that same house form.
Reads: 10 km/h
